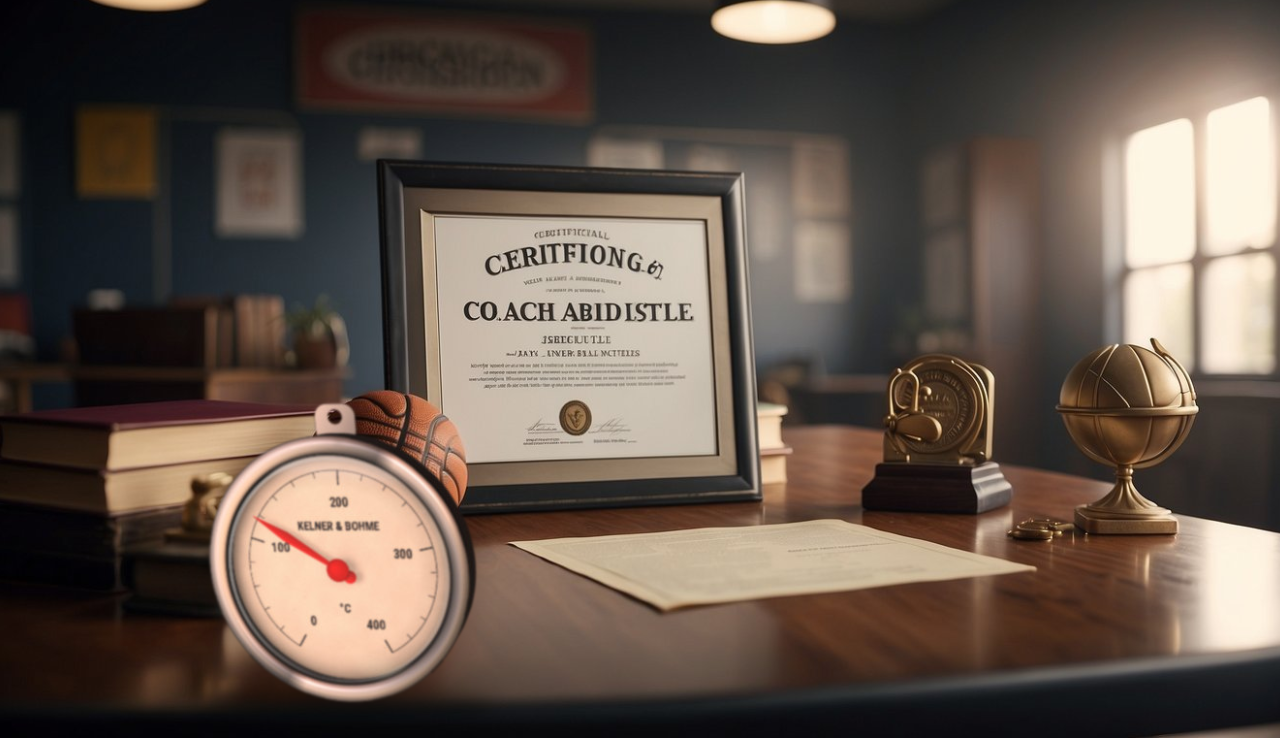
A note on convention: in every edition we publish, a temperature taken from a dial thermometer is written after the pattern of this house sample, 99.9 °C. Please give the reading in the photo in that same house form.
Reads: 120 °C
